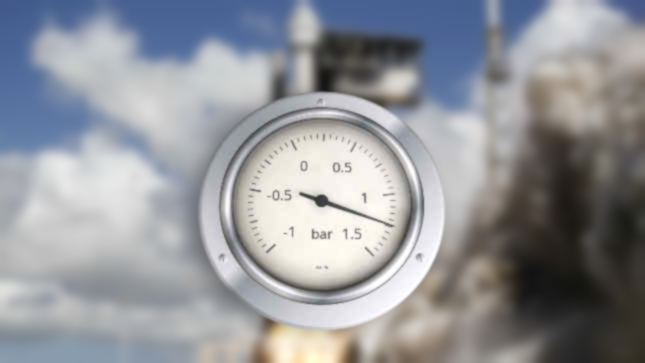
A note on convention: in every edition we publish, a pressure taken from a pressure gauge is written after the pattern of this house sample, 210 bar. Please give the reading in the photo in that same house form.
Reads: 1.25 bar
